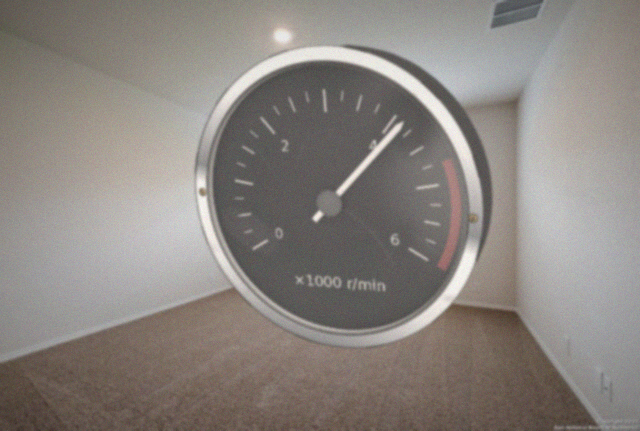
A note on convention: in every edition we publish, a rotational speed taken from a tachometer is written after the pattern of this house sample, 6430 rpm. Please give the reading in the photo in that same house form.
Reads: 4125 rpm
